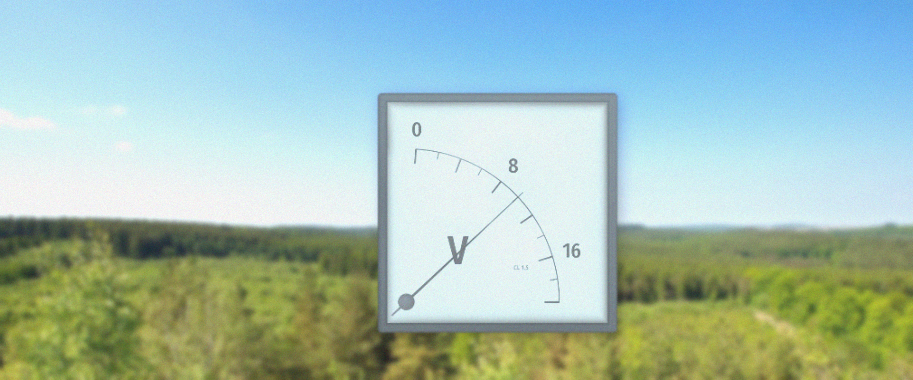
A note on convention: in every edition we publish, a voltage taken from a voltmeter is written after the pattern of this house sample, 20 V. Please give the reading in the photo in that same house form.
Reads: 10 V
